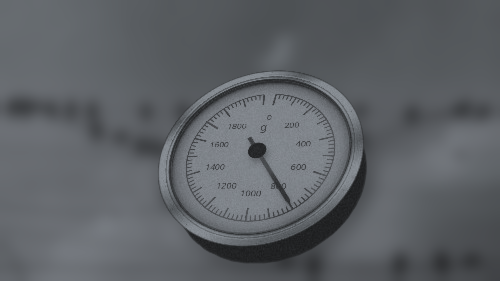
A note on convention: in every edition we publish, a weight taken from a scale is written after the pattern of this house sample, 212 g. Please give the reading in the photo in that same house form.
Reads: 800 g
